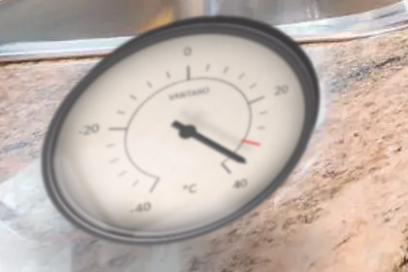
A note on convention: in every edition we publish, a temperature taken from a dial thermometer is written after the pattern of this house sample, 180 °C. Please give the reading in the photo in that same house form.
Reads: 36 °C
